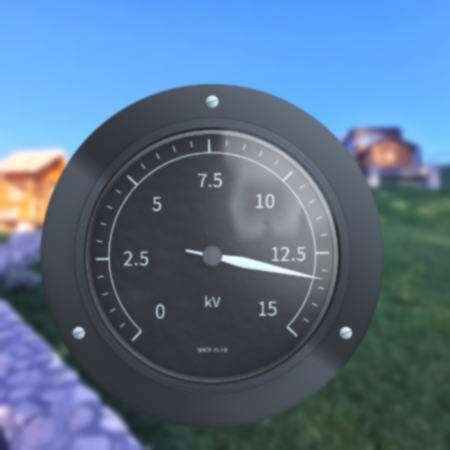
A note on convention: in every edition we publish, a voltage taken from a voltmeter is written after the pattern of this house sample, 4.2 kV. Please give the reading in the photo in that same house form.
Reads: 13.25 kV
